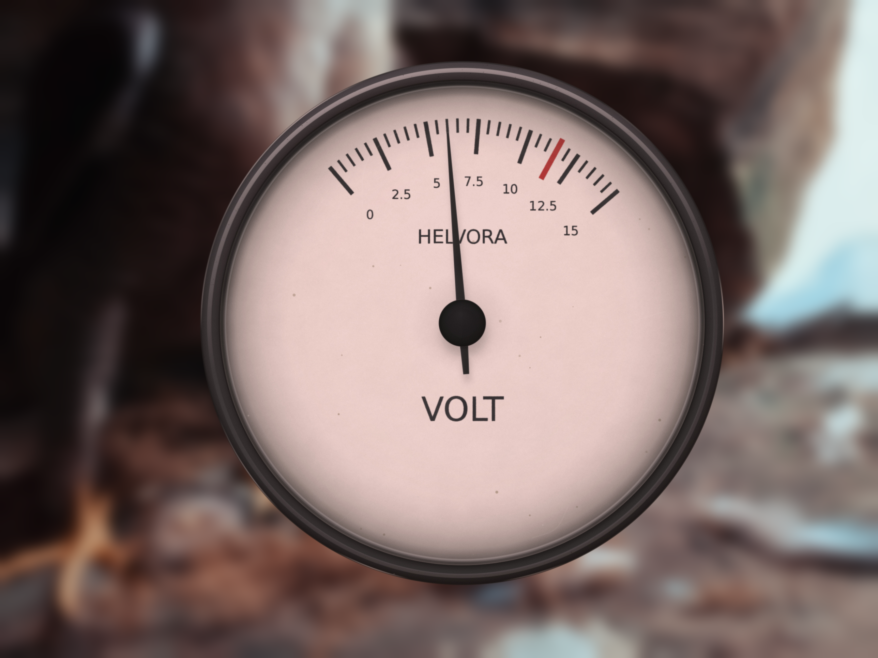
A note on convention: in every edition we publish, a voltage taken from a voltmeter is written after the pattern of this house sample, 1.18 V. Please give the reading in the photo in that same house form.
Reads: 6 V
